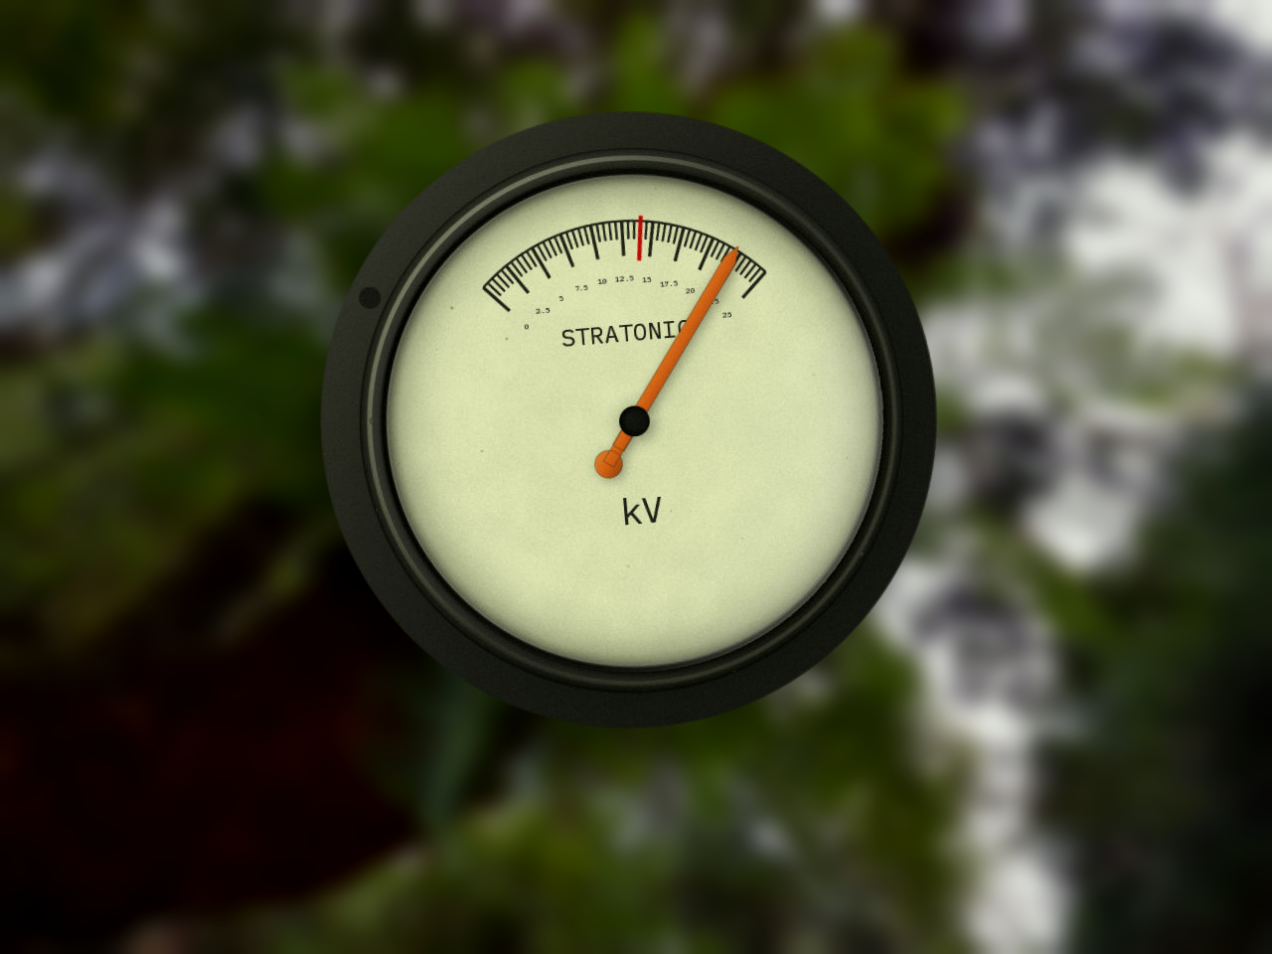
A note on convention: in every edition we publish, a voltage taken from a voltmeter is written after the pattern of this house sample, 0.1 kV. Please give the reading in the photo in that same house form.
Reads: 22 kV
